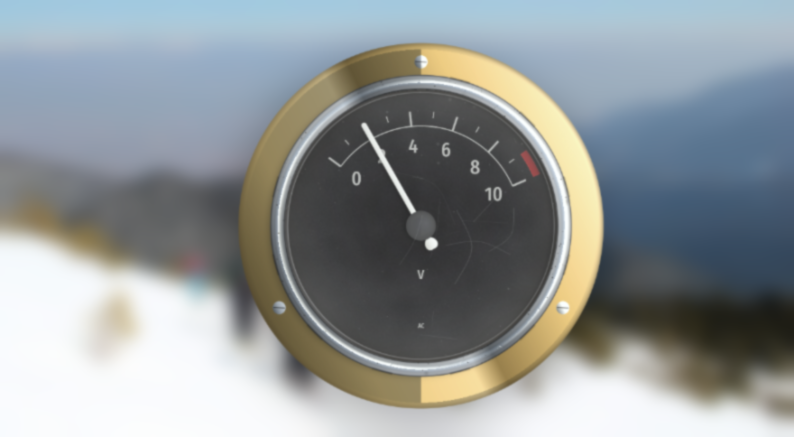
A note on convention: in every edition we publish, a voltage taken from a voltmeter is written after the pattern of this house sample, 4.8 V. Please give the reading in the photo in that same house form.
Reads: 2 V
